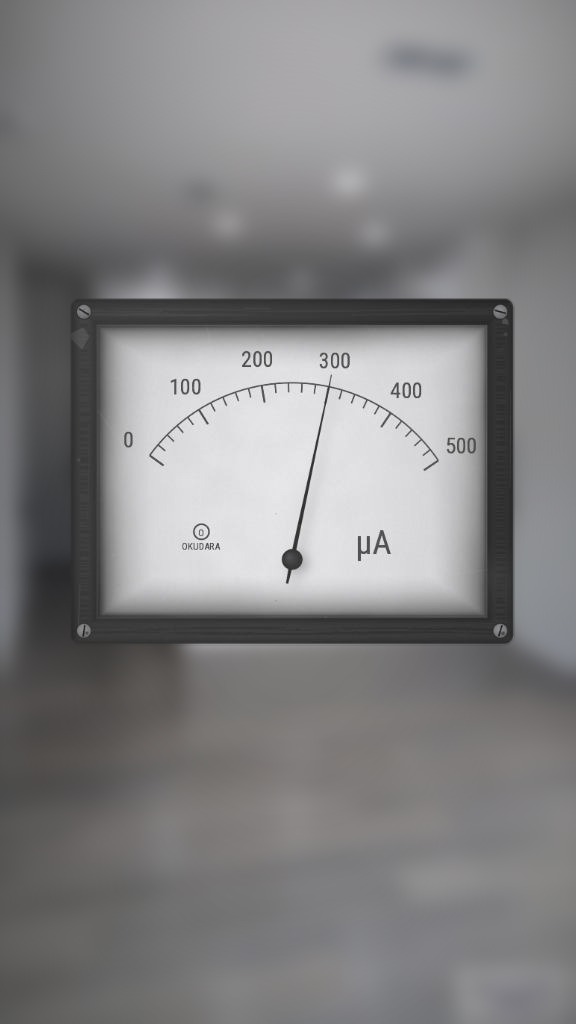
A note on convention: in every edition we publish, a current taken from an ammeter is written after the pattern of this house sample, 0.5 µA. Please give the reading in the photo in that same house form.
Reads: 300 µA
